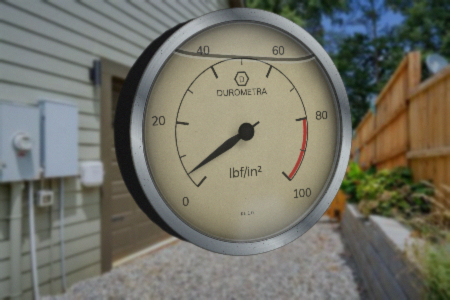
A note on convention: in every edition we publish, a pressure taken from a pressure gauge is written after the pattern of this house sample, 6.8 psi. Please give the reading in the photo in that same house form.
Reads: 5 psi
